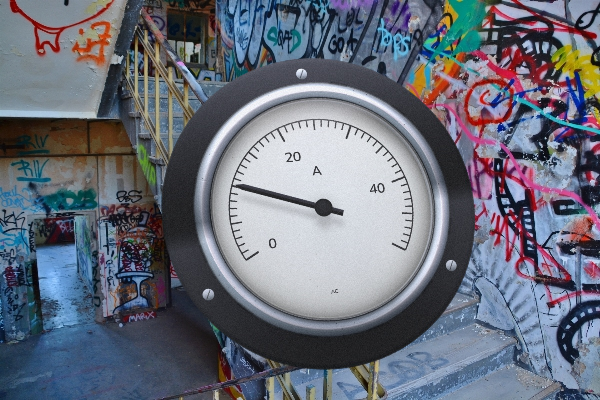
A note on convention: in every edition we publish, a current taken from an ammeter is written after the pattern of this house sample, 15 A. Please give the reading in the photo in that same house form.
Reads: 10 A
